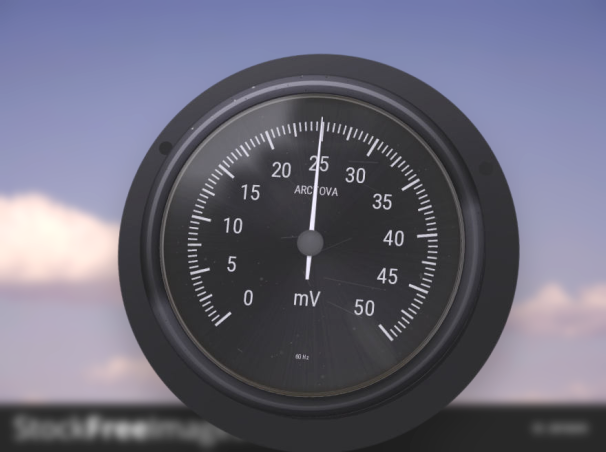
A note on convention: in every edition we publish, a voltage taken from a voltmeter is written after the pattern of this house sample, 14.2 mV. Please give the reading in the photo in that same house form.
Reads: 25 mV
